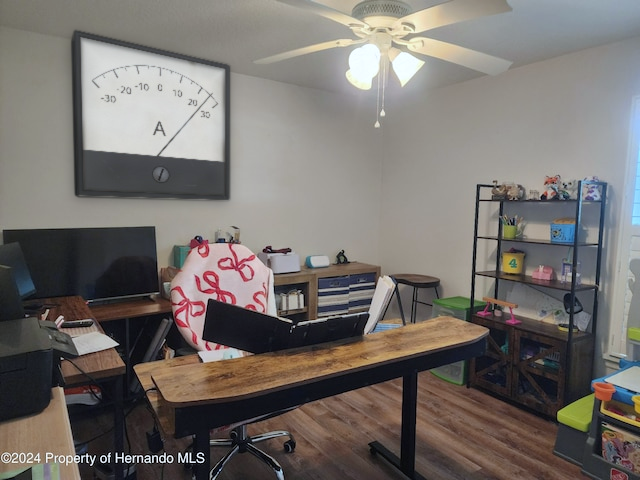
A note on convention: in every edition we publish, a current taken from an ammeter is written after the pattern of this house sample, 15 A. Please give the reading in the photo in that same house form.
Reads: 25 A
